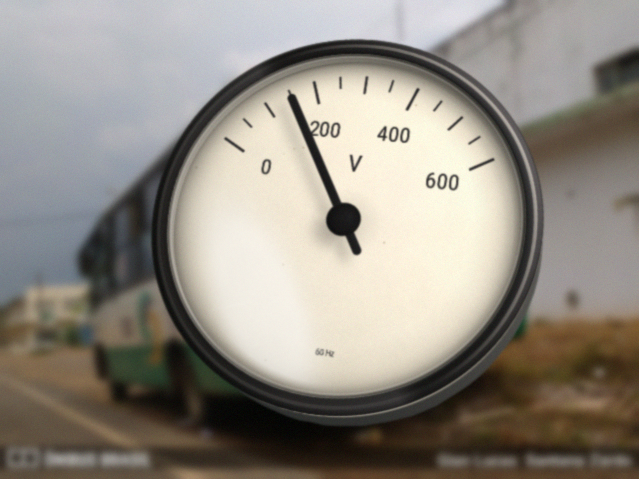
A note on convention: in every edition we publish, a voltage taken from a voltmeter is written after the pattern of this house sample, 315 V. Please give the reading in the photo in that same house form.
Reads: 150 V
